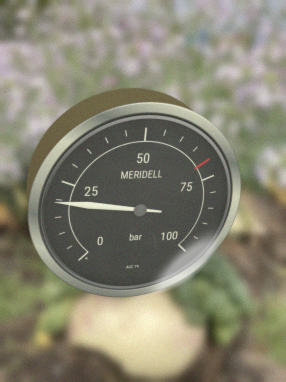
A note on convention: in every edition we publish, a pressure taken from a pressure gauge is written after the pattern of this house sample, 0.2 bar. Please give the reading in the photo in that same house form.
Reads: 20 bar
